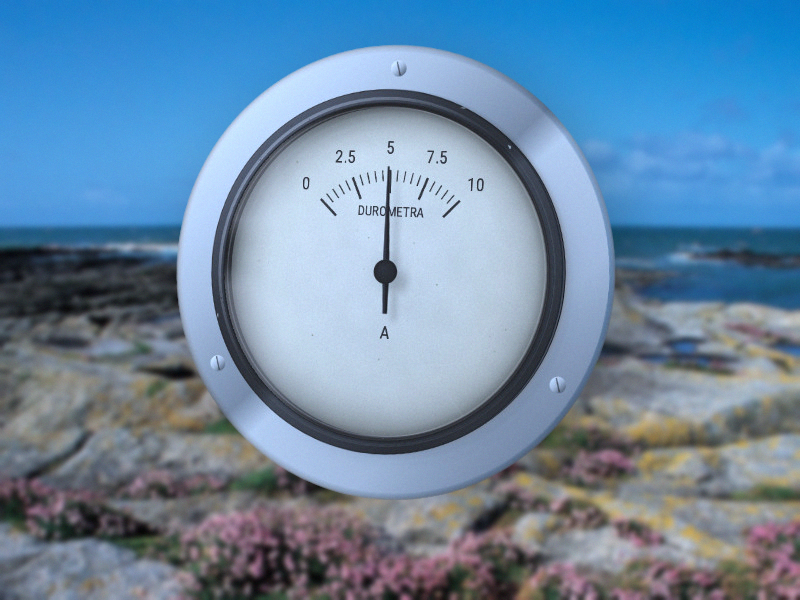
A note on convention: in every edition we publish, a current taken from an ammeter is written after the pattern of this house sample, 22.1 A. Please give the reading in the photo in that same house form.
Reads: 5 A
